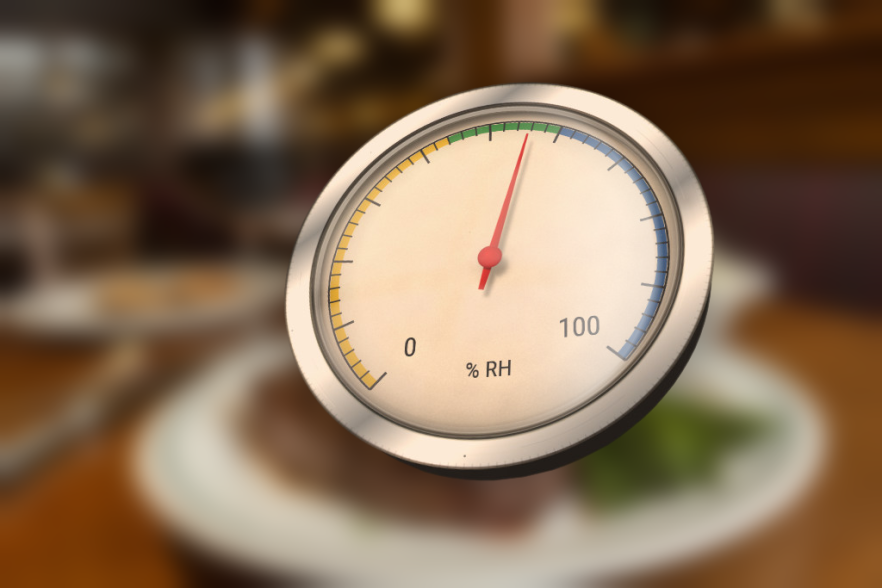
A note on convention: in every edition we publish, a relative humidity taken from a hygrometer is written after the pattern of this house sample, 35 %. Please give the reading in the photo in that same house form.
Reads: 56 %
